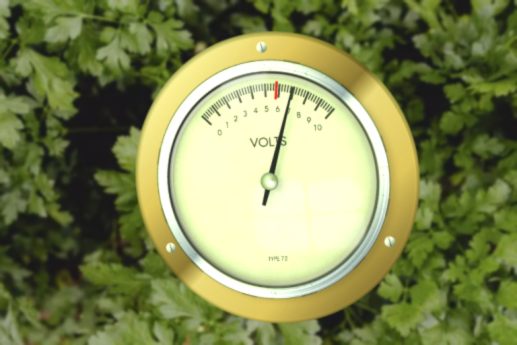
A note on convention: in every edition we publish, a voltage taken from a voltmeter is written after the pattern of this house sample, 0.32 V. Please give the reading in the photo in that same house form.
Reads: 7 V
